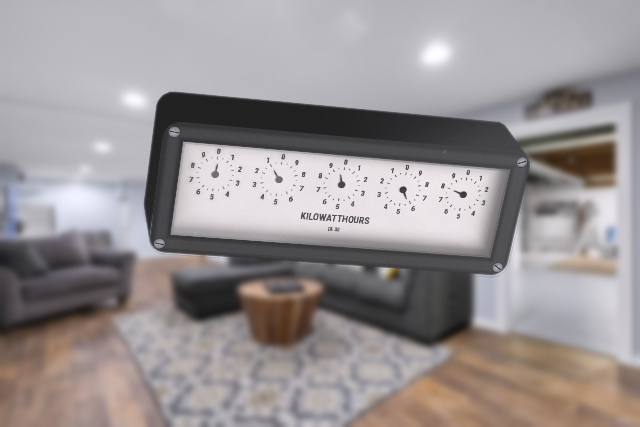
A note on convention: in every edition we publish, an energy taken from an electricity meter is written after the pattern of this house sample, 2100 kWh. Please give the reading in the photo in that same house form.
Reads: 958 kWh
